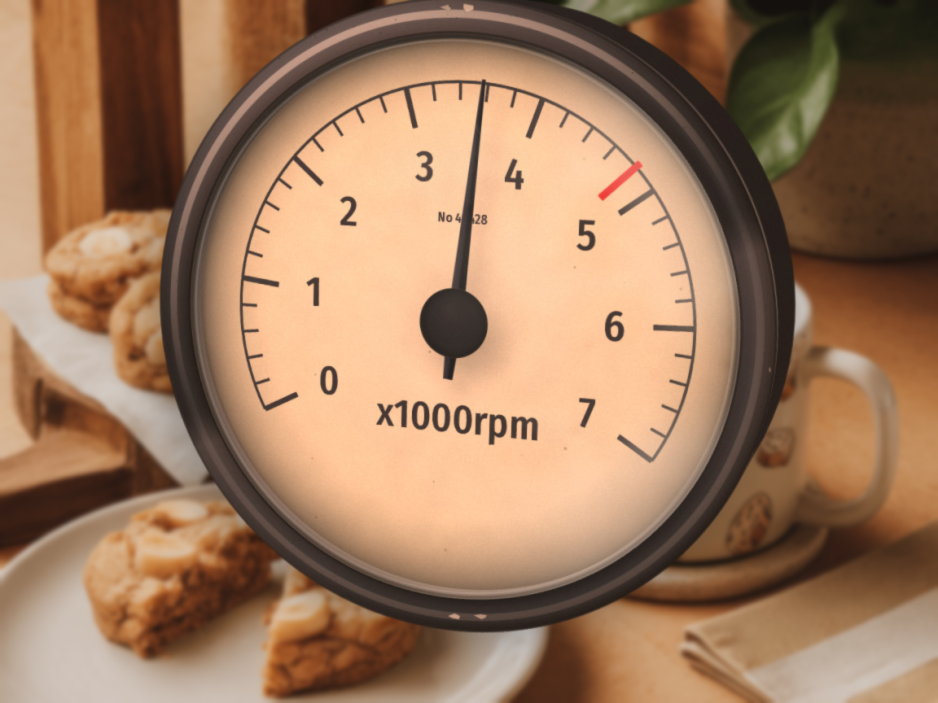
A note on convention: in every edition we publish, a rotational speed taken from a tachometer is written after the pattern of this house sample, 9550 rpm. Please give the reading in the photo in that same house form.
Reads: 3600 rpm
